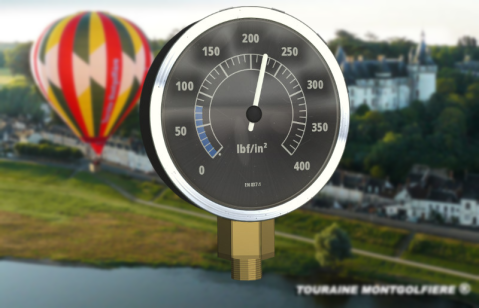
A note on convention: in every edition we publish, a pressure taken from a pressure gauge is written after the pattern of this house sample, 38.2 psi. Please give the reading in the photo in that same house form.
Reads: 220 psi
